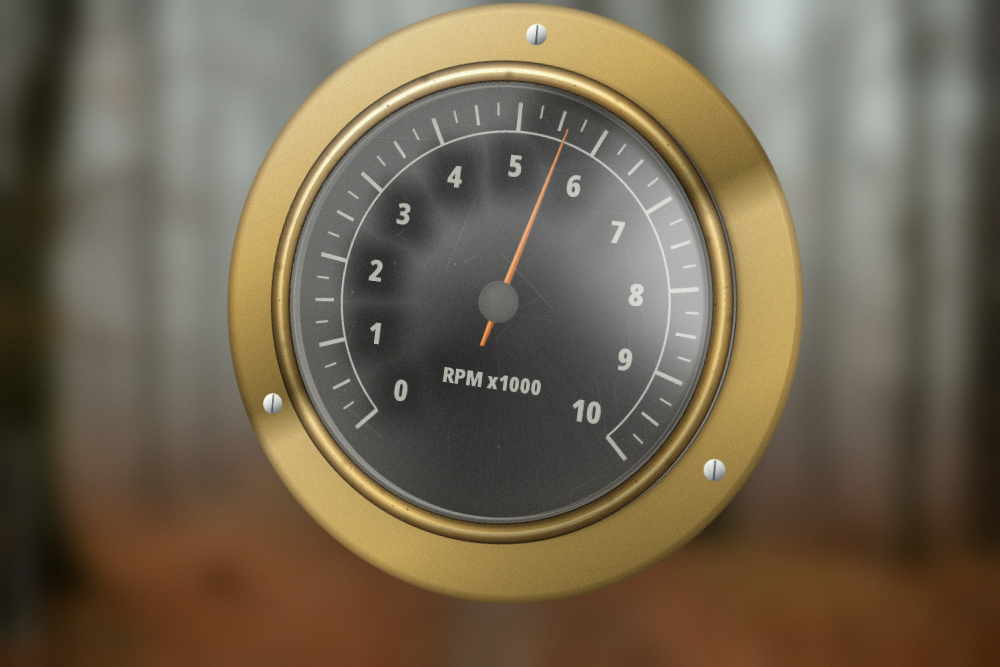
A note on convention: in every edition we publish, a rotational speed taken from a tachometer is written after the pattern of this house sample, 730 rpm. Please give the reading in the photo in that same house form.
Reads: 5625 rpm
